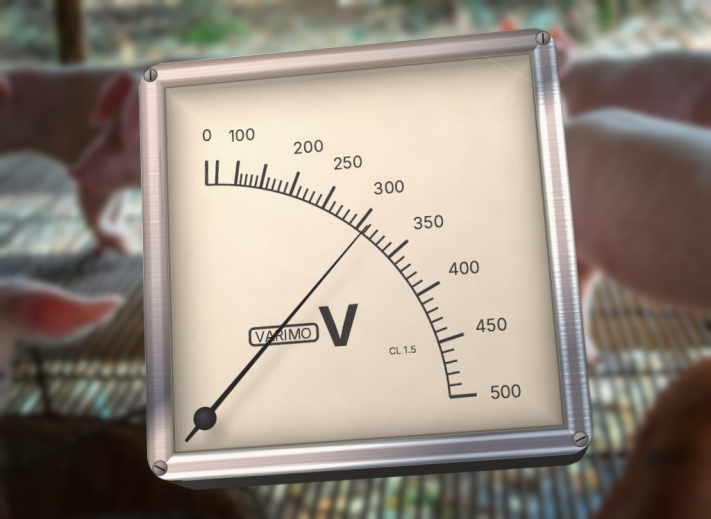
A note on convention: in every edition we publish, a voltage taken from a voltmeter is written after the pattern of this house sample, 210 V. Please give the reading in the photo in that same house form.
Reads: 310 V
